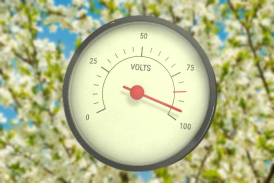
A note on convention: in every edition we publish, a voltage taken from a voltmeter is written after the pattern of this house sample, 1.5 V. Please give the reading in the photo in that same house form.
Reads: 95 V
